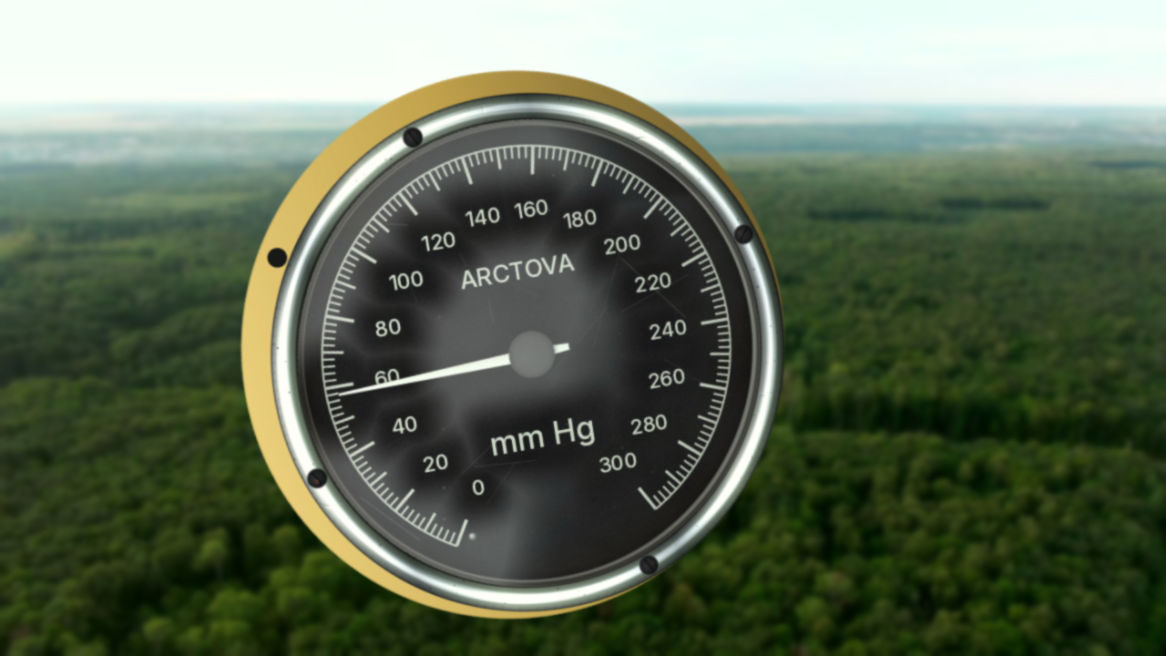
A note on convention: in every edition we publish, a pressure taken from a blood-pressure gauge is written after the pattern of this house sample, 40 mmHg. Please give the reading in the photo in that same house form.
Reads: 58 mmHg
